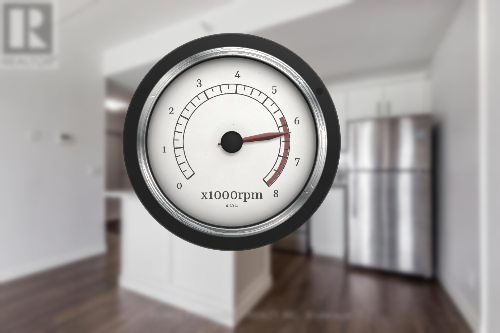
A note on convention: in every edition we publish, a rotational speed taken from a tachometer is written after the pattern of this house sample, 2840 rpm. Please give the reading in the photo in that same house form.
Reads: 6250 rpm
